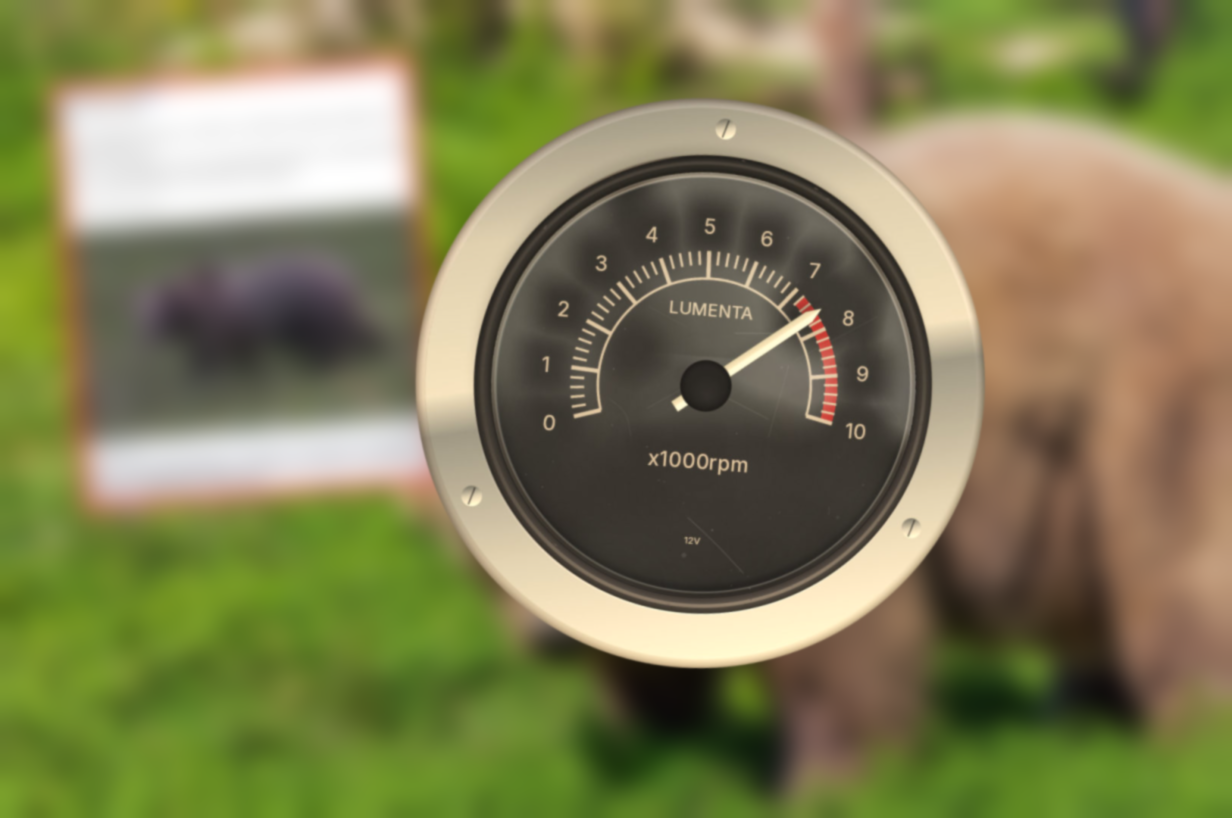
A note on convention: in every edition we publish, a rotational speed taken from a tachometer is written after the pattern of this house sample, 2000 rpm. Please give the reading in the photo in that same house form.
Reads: 7600 rpm
